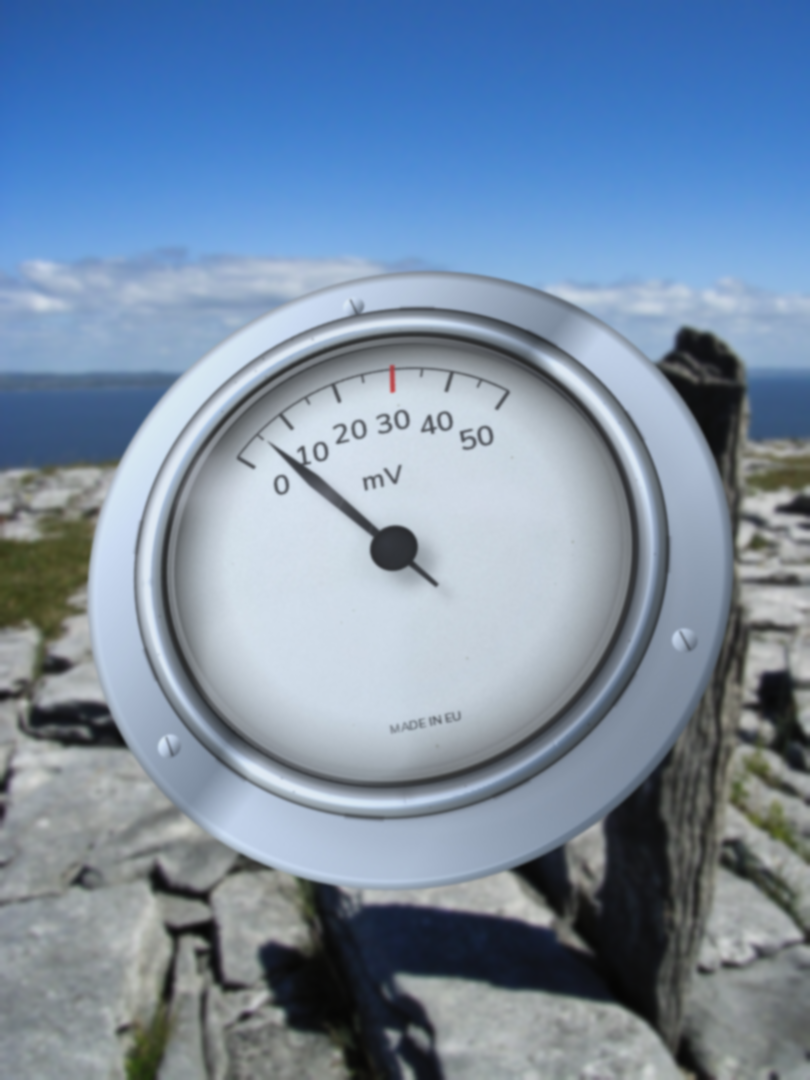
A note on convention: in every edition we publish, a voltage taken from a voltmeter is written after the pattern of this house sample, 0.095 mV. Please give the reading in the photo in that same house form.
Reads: 5 mV
